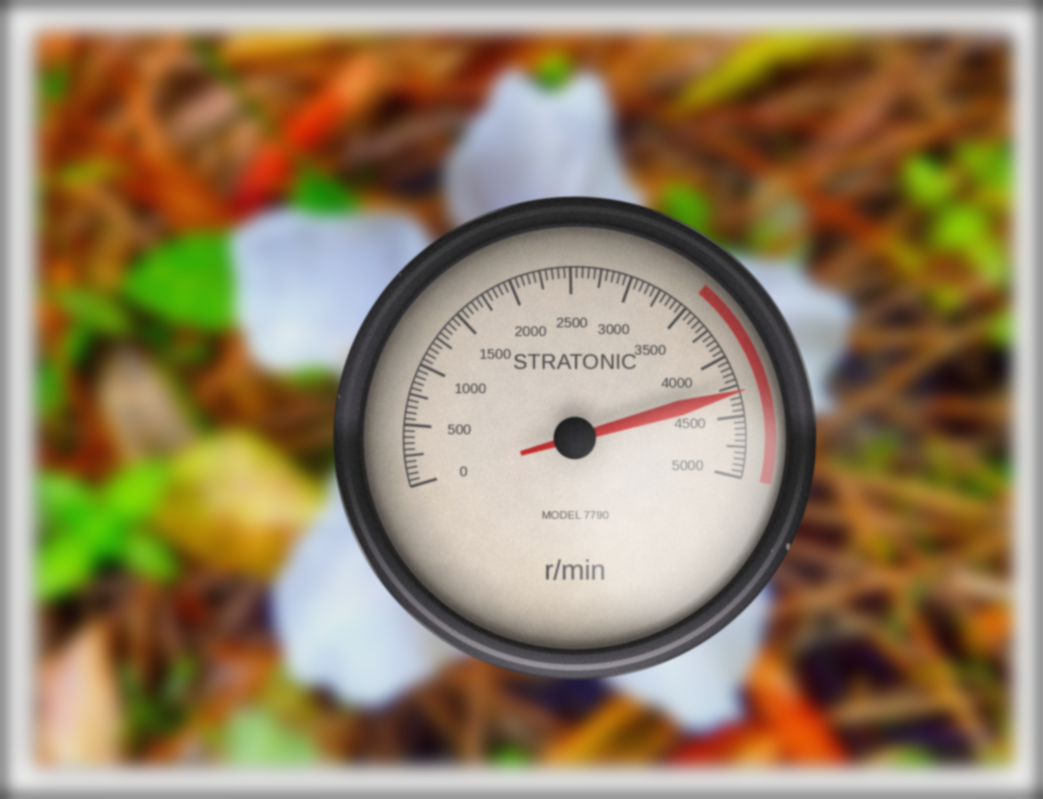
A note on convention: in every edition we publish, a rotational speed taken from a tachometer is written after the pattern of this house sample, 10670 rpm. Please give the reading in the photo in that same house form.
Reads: 4300 rpm
